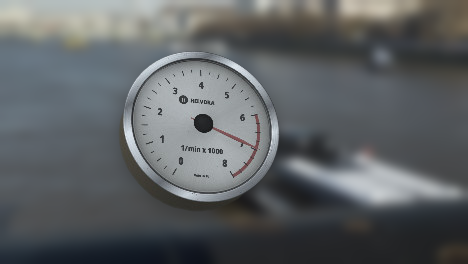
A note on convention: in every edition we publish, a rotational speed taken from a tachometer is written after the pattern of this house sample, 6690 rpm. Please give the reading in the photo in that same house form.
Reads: 7000 rpm
